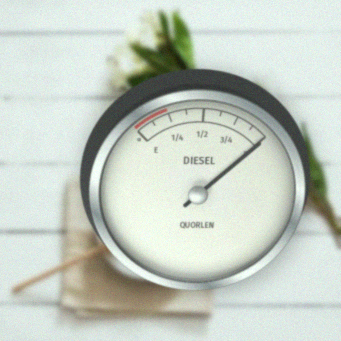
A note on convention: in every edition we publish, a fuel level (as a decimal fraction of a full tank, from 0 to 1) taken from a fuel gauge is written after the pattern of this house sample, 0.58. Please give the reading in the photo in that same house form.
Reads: 1
